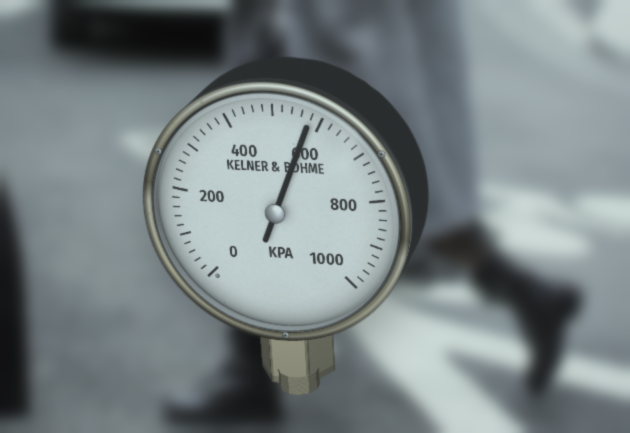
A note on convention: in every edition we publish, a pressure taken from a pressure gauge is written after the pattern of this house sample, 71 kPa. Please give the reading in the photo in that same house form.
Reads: 580 kPa
